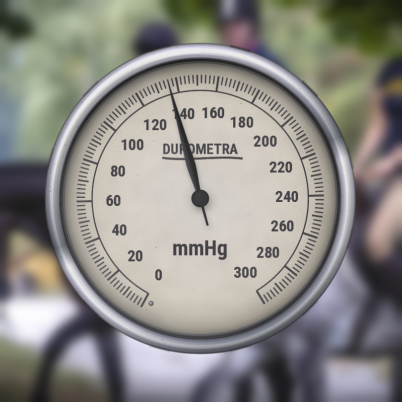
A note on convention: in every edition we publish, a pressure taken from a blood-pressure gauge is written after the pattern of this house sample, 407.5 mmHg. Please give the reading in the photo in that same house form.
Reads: 136 mmHg
